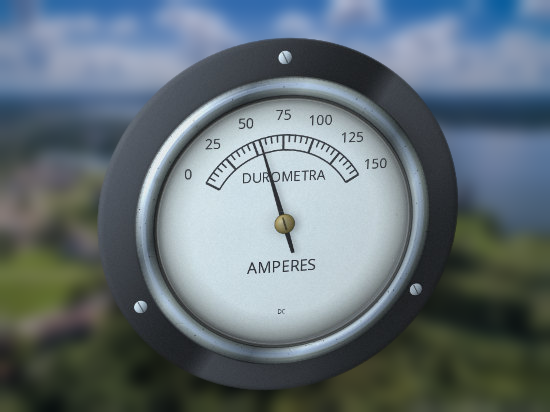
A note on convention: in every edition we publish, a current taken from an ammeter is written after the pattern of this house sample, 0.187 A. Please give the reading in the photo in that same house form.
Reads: 55 A
